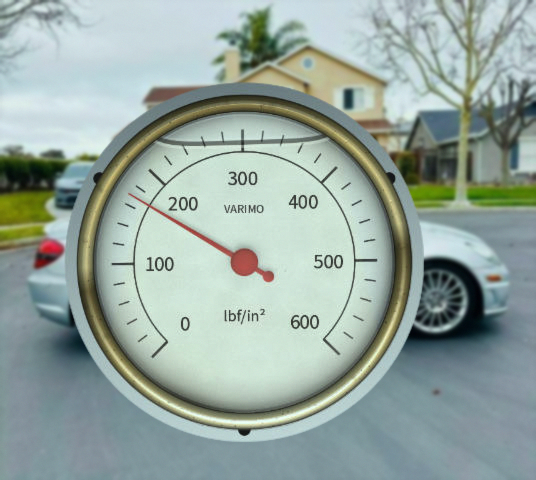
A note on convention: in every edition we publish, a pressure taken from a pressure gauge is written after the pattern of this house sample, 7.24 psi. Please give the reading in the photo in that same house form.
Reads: 170 psi
